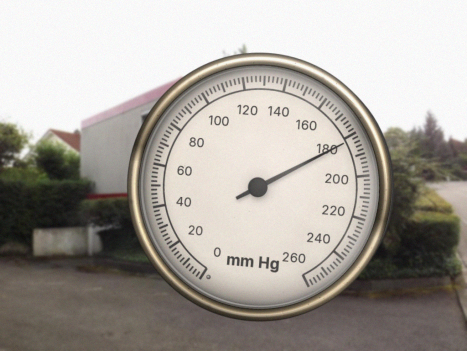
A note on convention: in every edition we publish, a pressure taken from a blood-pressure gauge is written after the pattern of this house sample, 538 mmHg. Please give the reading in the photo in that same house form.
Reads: 182 mmHg
